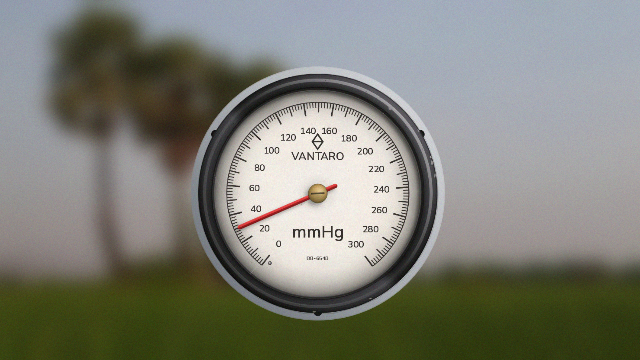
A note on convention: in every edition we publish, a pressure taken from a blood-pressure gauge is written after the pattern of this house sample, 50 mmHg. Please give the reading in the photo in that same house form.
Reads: 30 mmHg
